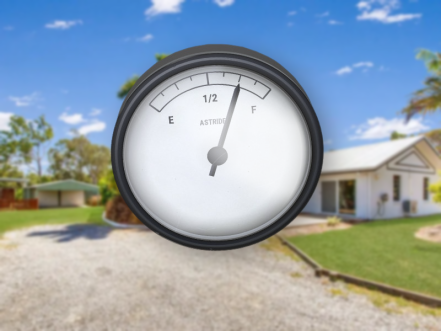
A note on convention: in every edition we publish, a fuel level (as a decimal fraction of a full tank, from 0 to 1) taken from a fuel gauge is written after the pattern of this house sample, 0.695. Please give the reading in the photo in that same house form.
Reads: 0.75
